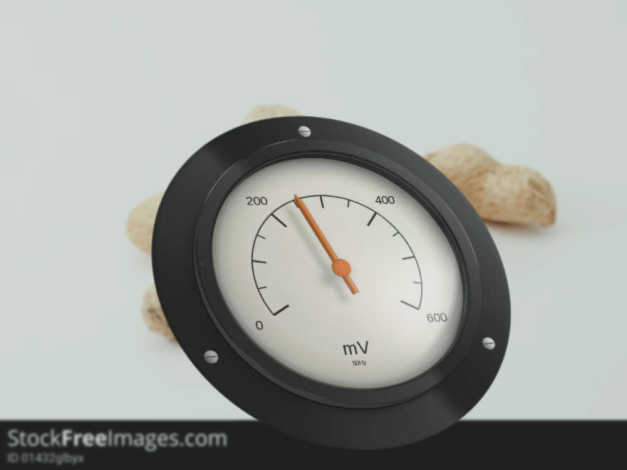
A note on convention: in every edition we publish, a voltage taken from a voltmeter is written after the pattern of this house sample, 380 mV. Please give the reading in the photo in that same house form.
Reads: 250 mV
